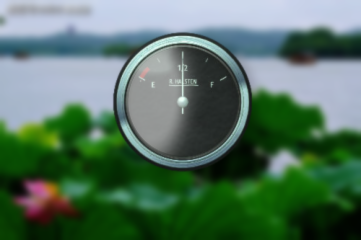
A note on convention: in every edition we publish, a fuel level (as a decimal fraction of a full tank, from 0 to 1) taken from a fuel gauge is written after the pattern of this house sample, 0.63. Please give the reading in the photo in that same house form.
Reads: 0.5
